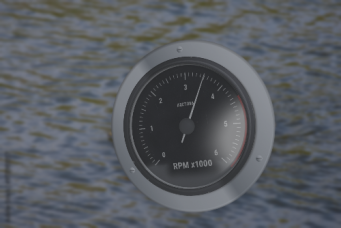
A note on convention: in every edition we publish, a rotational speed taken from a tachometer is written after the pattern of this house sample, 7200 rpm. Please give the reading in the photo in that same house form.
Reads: 3500 rpm
